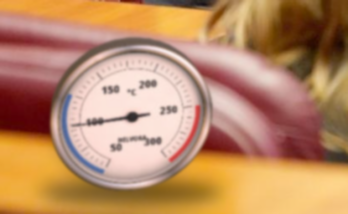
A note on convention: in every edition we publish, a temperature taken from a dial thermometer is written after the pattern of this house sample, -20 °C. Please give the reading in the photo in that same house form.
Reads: 100 °C
